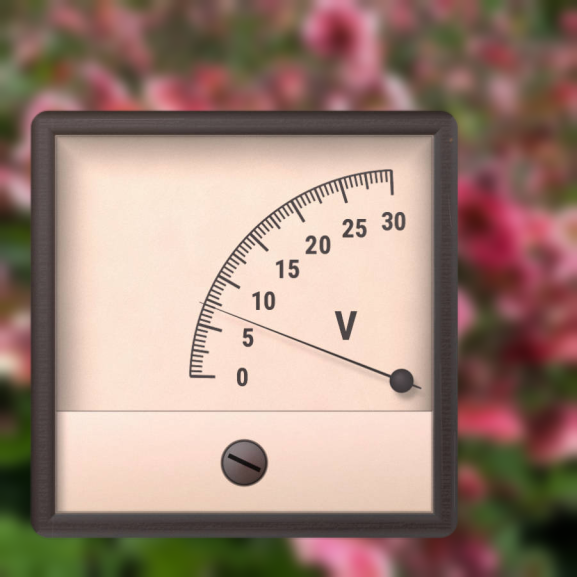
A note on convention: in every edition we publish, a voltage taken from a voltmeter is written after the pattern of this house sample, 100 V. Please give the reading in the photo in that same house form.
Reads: 7 V
